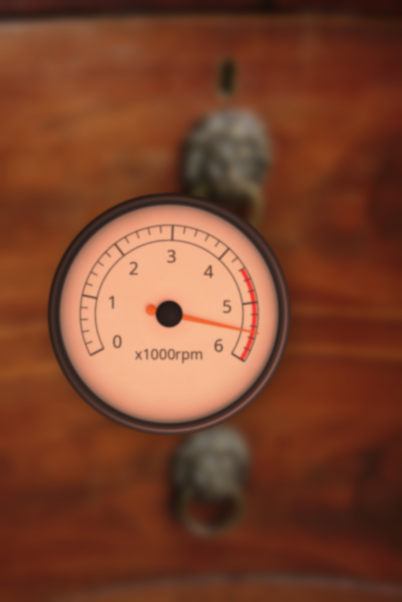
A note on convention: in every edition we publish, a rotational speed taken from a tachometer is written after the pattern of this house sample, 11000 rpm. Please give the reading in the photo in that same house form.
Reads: 5500 rpm
